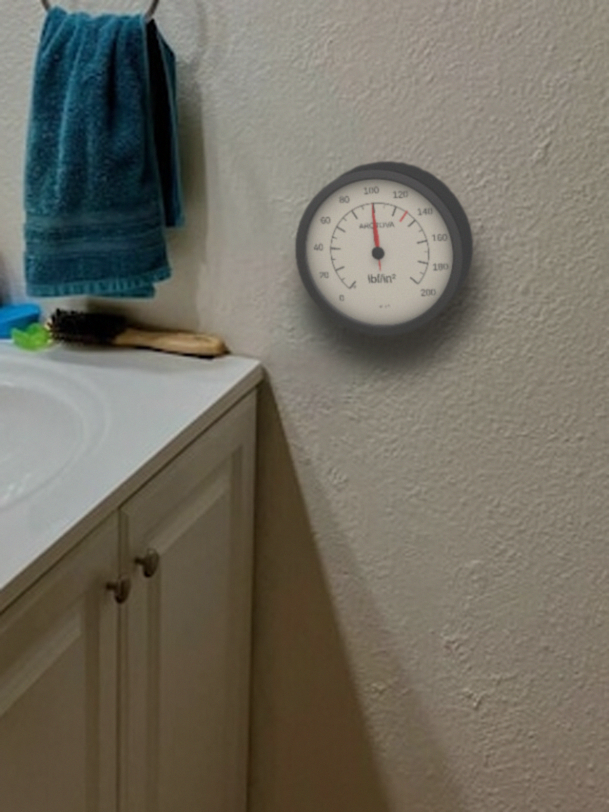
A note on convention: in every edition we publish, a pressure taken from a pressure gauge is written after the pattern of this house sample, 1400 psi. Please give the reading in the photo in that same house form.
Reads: 100 psi
